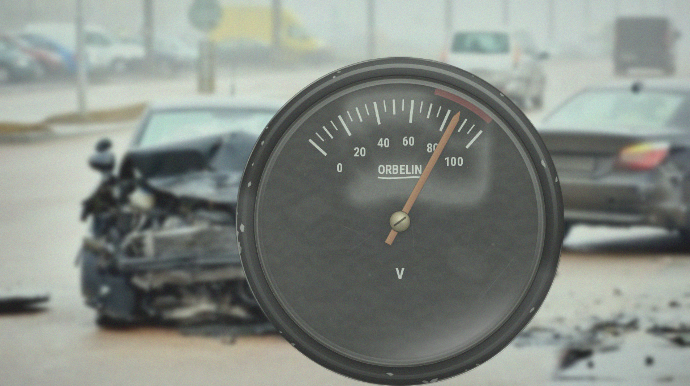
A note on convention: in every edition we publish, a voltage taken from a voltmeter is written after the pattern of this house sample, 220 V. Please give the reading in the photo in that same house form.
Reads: 85 V
